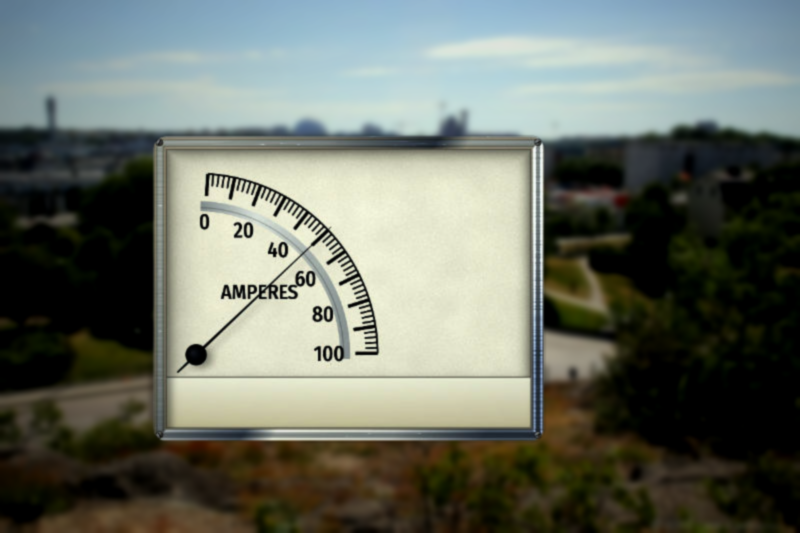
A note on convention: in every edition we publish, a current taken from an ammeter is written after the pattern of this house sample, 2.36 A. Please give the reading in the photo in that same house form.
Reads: 50 A
